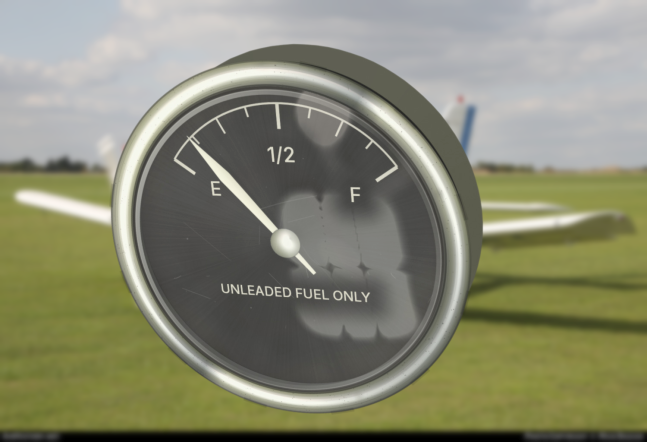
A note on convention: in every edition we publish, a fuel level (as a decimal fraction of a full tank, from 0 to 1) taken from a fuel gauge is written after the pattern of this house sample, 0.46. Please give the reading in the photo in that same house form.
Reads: 0.125
